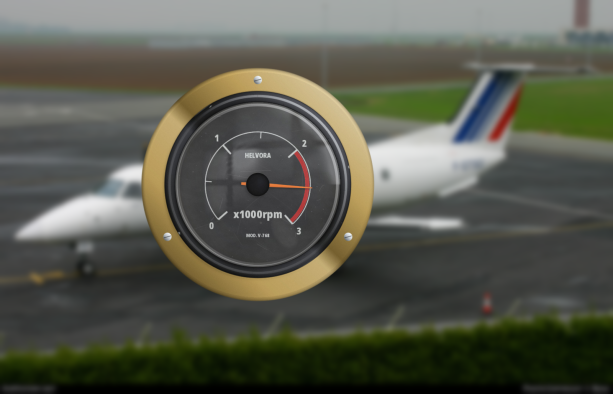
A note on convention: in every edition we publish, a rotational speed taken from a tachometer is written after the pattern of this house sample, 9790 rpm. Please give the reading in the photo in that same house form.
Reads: 2500 rpm
